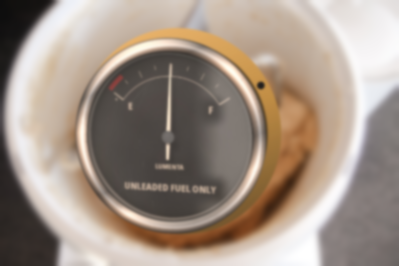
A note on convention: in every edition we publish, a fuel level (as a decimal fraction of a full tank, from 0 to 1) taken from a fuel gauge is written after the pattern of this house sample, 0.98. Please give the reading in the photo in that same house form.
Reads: 0.5
